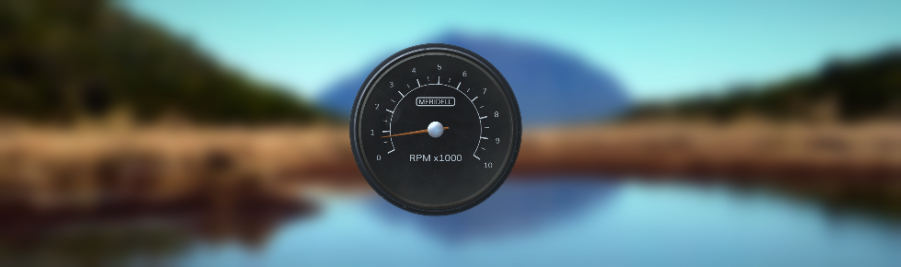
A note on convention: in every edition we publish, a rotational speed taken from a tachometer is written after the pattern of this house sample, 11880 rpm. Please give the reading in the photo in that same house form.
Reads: 750 rpm
